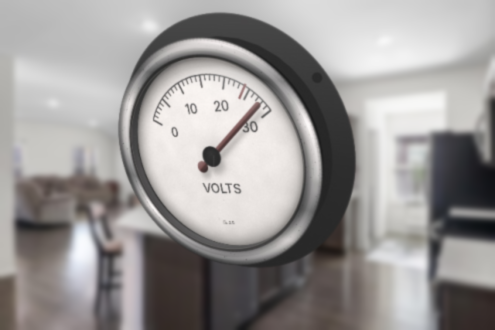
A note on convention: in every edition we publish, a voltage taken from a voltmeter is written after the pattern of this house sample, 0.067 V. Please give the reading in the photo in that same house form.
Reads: 28 V
